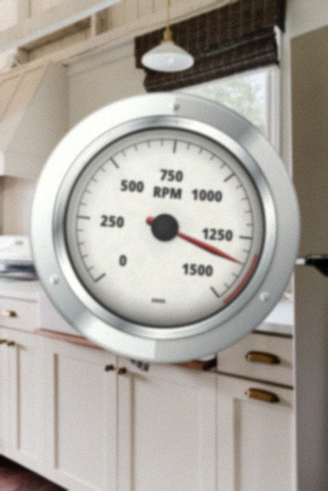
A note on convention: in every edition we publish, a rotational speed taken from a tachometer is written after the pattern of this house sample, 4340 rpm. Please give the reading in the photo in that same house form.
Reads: 1350 rpm
